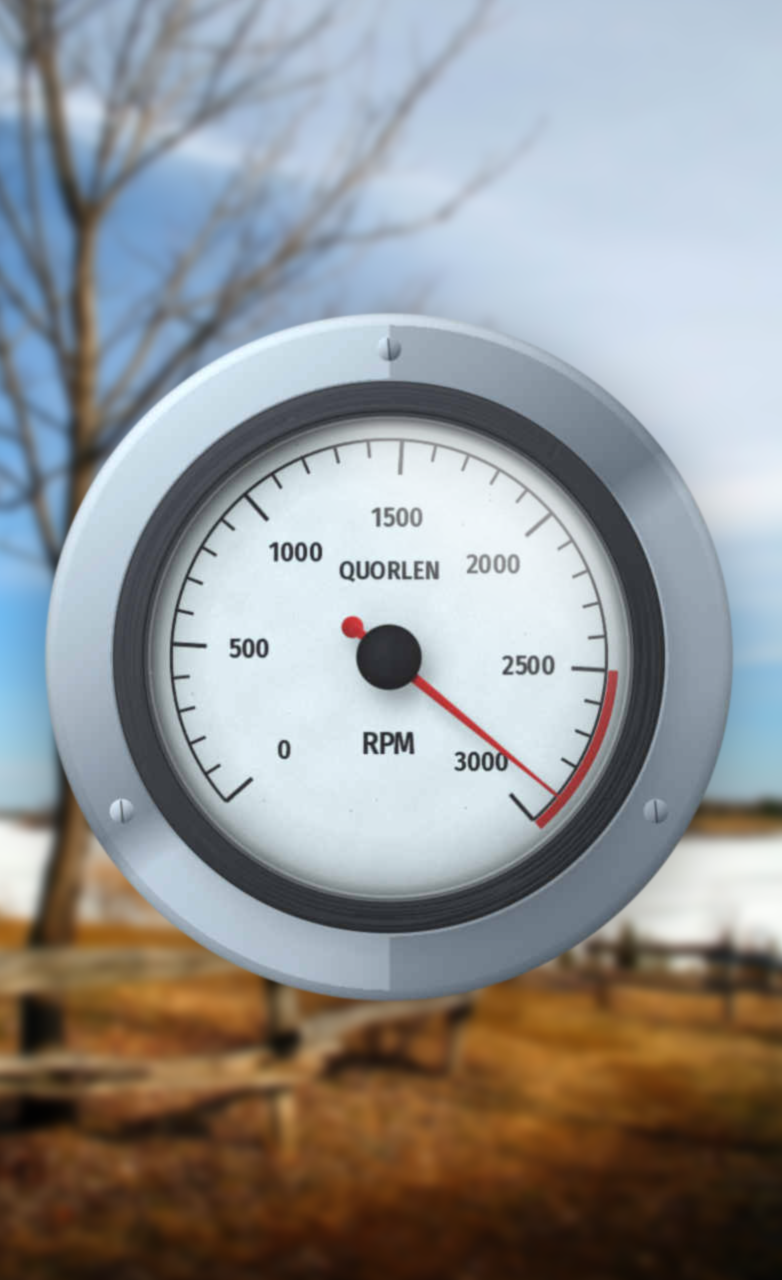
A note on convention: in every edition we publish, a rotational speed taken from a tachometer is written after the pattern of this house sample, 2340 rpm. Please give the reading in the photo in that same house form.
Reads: 2900 rpm
